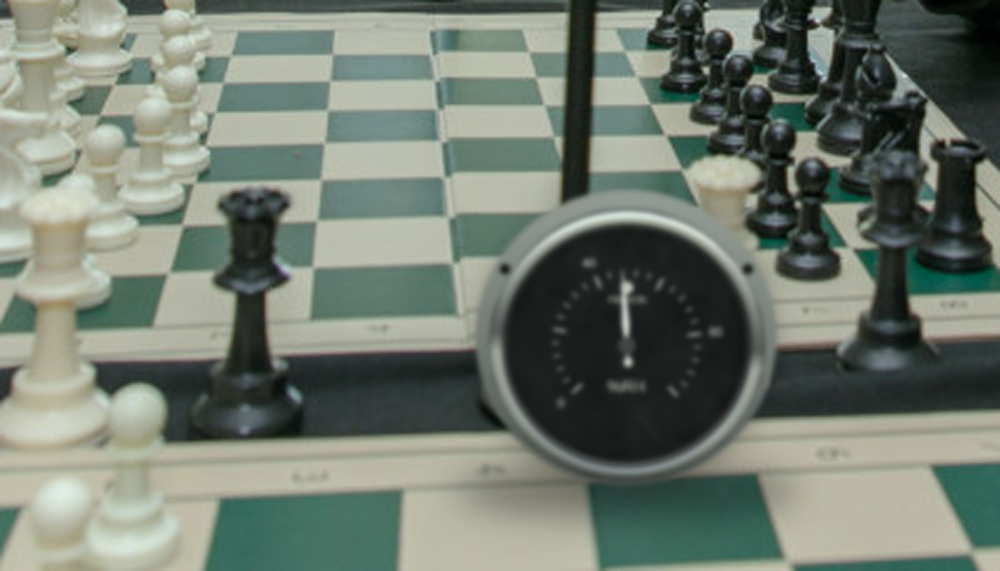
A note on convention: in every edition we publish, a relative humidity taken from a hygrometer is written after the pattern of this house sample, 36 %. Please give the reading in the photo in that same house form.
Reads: 48 %
